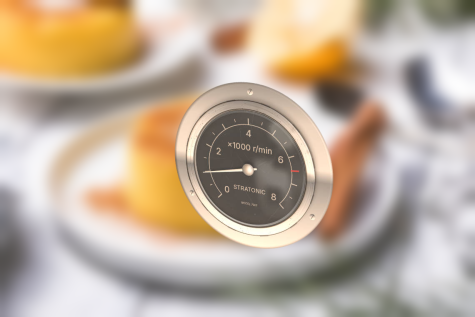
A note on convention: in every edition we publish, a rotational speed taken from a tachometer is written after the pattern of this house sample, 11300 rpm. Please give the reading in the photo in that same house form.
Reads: 1000 rpm
